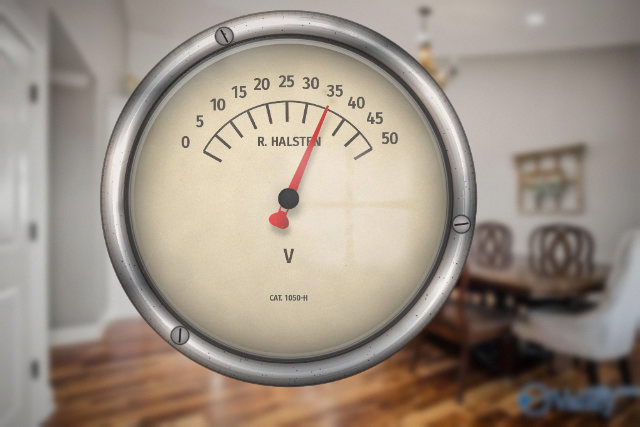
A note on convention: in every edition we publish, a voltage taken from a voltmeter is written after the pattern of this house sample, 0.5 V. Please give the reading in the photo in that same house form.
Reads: 35 V
